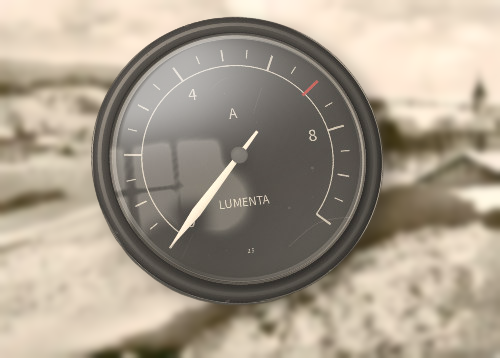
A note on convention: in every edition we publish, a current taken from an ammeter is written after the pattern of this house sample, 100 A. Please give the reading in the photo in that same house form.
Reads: 0 A
